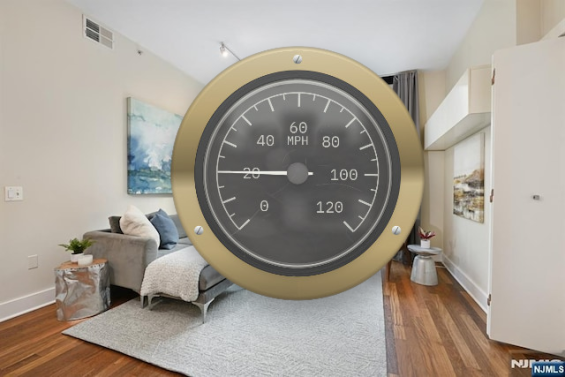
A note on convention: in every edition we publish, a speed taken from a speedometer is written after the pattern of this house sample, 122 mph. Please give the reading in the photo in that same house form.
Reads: 20 mph
